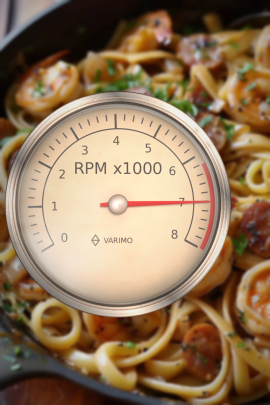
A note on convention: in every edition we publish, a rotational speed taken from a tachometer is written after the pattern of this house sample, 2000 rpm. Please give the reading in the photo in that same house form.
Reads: 7000 rpm
